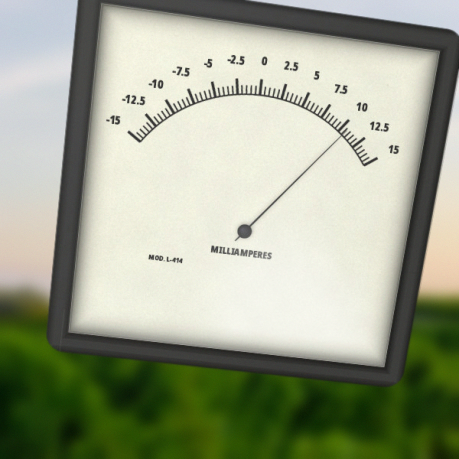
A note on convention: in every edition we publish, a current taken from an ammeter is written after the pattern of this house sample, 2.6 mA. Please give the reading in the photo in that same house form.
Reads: 10.5 mA
